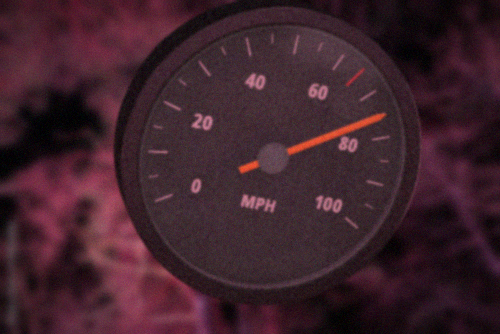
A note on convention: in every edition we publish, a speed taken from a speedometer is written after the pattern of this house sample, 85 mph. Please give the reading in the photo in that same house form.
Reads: 75 mph
